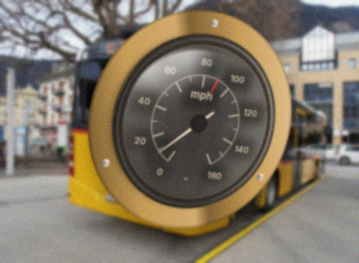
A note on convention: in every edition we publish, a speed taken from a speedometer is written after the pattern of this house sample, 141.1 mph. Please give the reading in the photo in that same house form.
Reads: 10 mph
